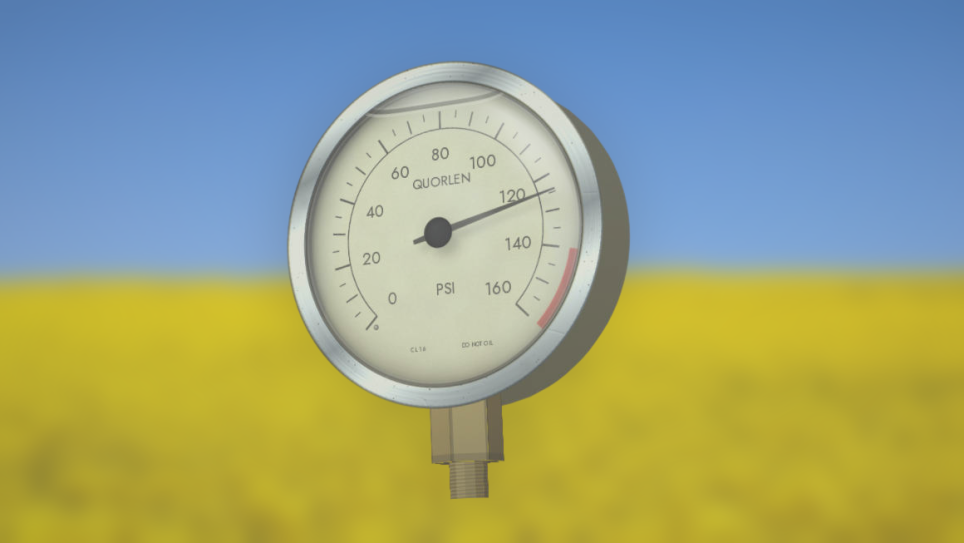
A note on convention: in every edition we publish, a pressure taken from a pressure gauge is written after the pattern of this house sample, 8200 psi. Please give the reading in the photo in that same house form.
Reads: 125 psi
